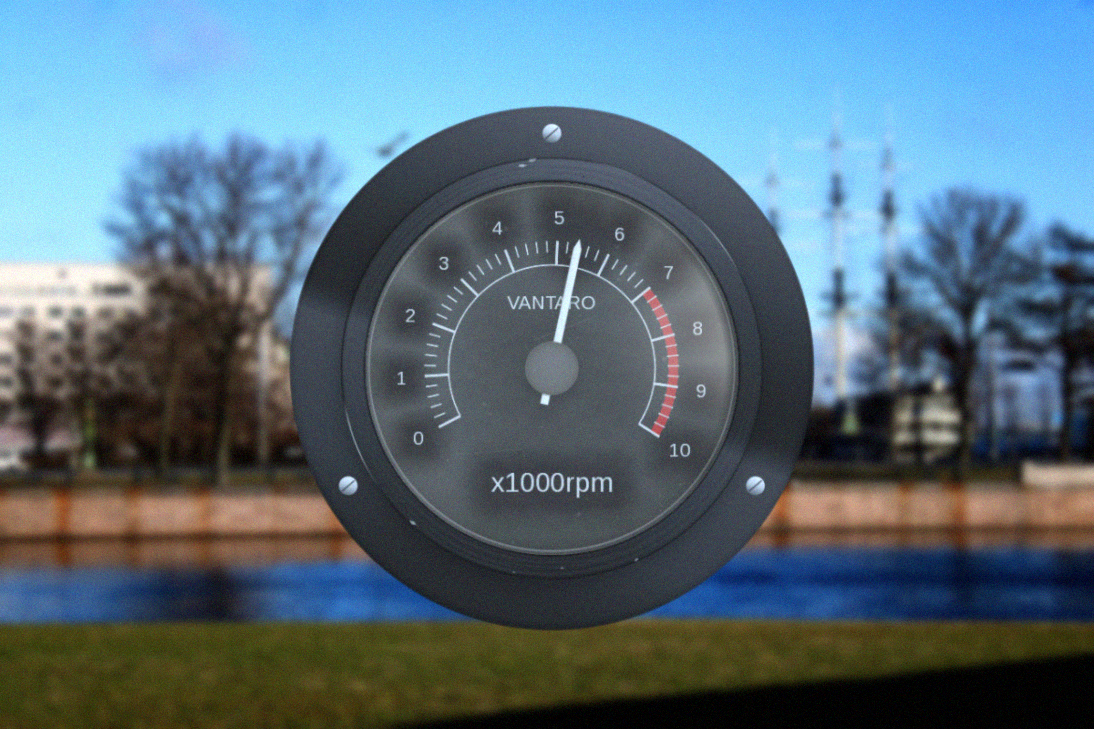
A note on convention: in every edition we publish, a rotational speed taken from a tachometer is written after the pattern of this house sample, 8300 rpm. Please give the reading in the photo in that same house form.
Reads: 5400 rpm
